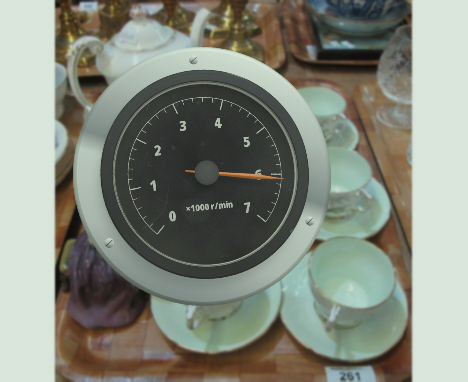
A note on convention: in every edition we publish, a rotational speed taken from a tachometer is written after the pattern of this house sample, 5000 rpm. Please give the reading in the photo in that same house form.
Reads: 6100 rpm
